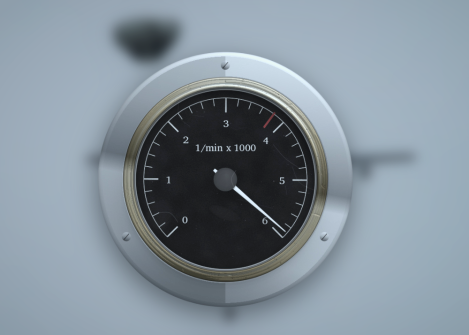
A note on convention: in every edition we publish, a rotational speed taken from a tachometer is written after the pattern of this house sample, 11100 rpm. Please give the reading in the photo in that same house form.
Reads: 5900 rpm
